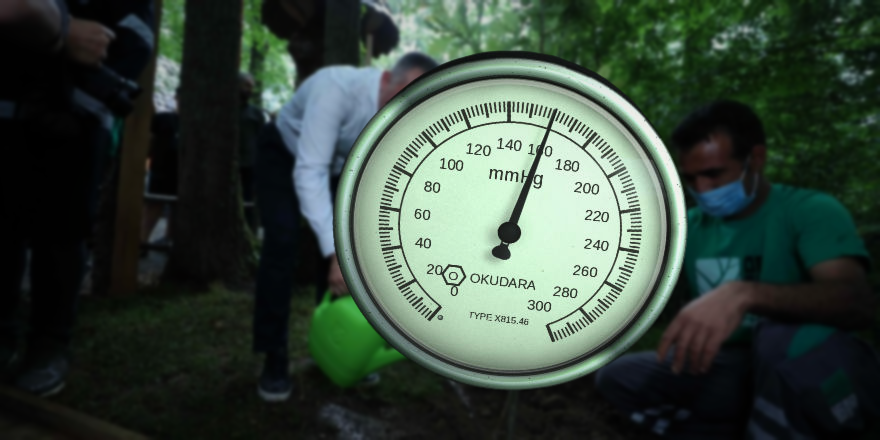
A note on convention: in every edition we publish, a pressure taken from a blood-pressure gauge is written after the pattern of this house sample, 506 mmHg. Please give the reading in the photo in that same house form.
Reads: 160 mmHg
